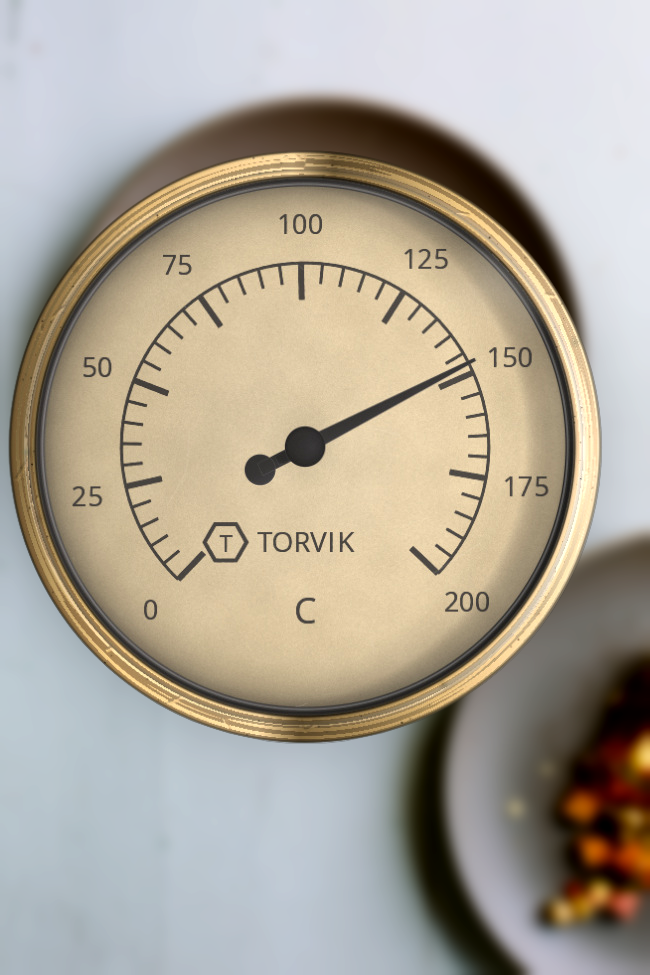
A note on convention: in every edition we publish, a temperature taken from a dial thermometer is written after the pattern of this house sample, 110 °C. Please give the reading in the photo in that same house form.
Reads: 147.5 °C
